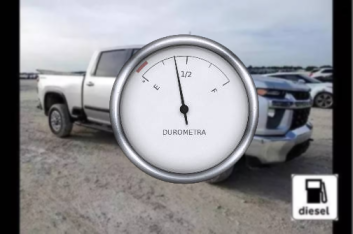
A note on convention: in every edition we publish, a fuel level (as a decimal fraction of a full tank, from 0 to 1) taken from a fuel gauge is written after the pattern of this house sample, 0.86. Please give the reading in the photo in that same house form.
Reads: 0.375
